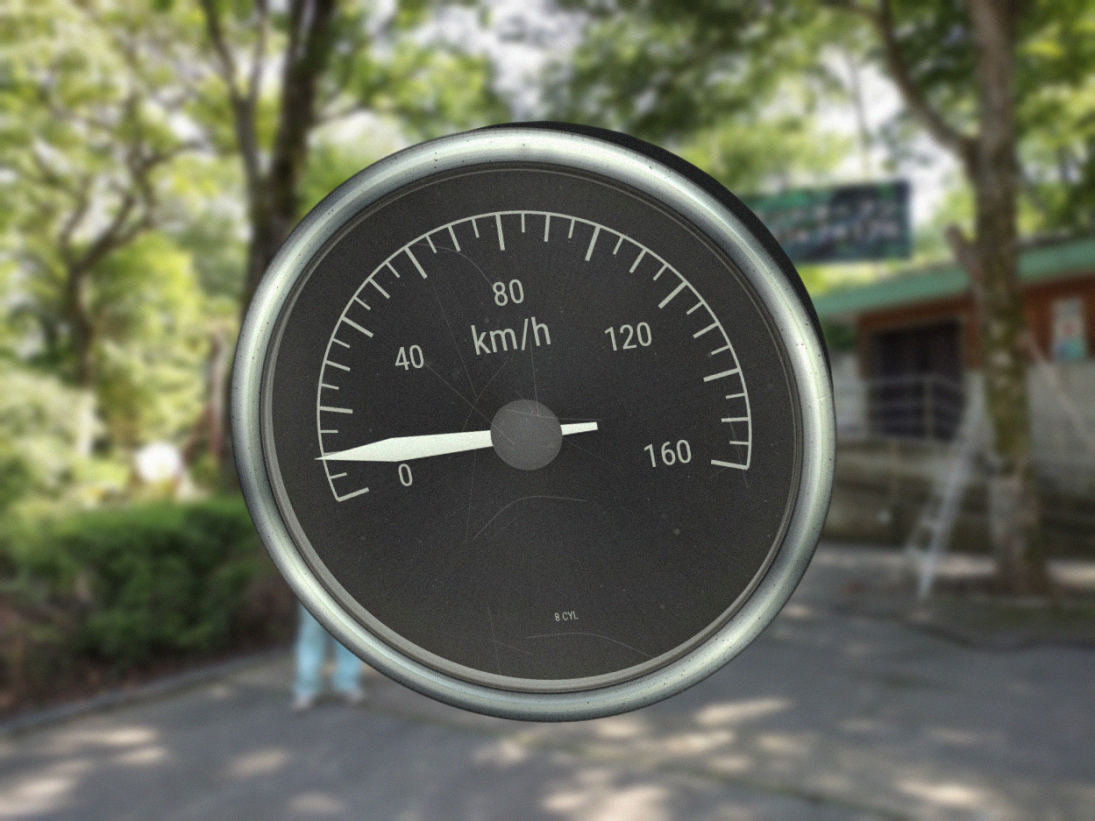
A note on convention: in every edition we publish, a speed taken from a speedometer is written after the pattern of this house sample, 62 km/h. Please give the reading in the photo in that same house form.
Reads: 10 km/h
